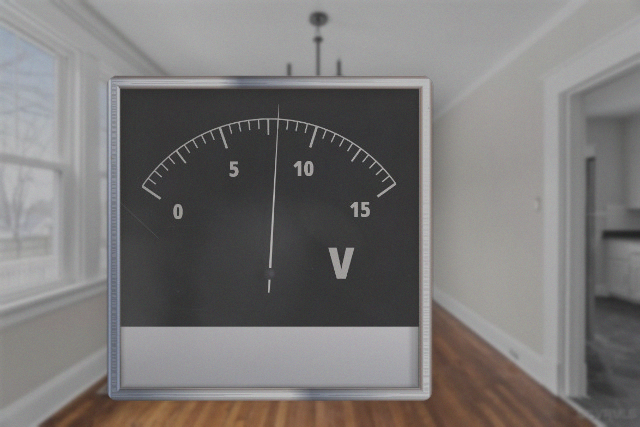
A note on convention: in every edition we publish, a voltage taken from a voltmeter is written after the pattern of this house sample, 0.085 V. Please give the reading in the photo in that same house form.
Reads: 8 V
